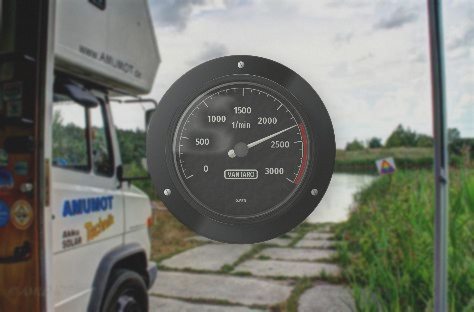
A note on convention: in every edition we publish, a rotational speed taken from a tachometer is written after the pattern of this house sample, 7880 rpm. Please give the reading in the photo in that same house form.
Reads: 2300 rpm
